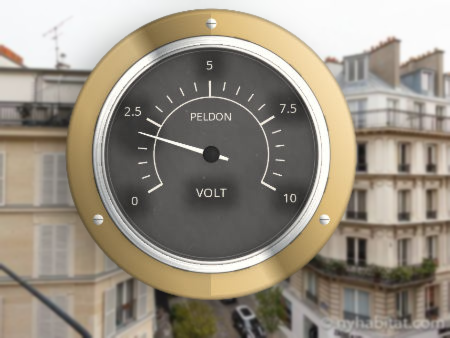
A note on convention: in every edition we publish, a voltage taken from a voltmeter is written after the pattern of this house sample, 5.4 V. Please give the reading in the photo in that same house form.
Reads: 2 V
